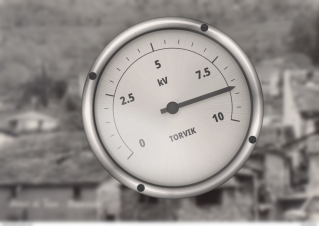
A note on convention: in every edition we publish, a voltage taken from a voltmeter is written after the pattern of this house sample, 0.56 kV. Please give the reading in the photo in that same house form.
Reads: 8.75 kV
